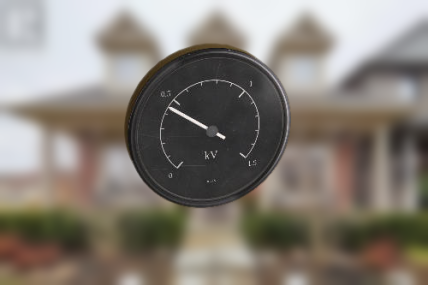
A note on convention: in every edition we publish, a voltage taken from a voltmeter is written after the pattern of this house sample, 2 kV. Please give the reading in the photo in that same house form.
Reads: 0.45 kV
